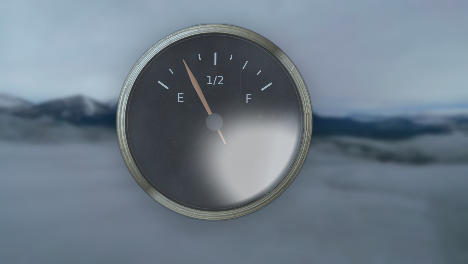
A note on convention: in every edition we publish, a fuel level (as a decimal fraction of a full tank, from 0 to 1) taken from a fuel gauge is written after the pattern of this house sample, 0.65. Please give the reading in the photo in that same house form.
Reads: 0.25
